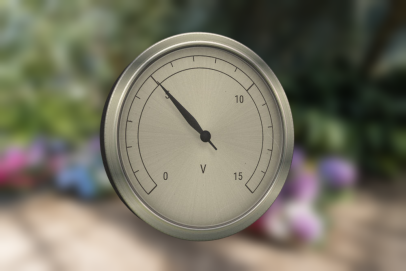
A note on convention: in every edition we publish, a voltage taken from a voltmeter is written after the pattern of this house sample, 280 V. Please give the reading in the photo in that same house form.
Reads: 5 V
